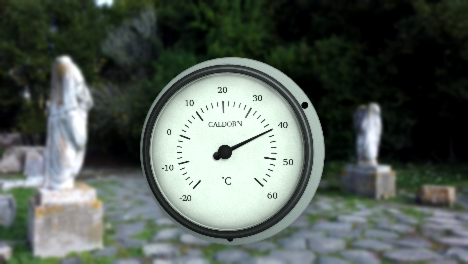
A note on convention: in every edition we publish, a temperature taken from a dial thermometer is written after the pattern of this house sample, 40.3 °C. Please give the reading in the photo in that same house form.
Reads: 40 °C
